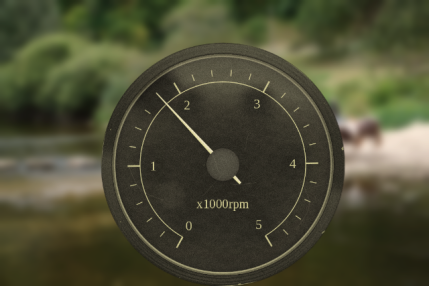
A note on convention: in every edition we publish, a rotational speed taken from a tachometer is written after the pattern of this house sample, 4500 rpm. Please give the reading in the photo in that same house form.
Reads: 1800 rpm
